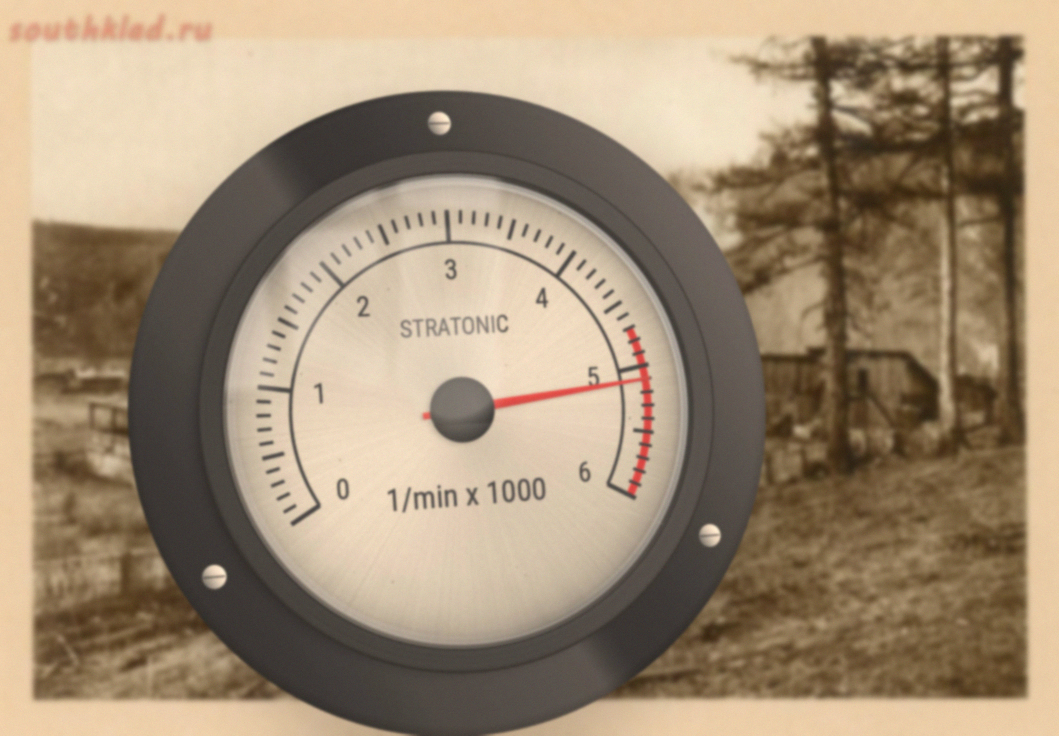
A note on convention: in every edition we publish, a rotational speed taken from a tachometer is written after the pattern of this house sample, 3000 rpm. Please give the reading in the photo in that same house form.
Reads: 5100 rpm
